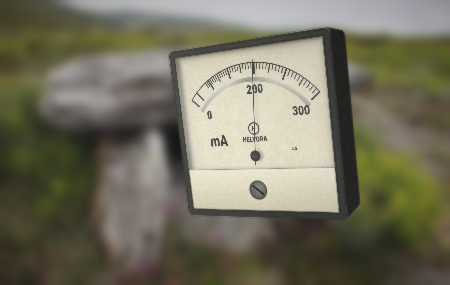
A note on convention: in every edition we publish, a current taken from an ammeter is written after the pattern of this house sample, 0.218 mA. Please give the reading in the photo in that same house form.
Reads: 200 mA
